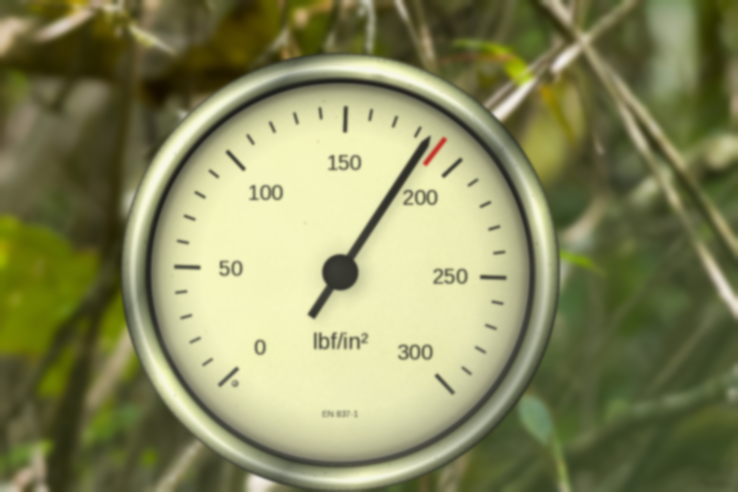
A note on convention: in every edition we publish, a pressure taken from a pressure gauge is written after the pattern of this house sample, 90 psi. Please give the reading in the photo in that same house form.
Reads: 185 psi
